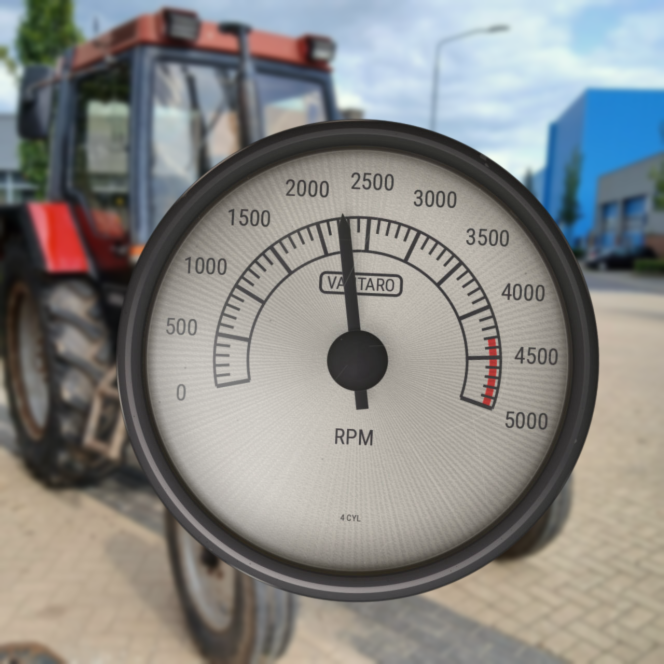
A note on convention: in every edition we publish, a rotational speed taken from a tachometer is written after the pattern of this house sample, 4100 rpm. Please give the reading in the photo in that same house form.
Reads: 2250 rpm
